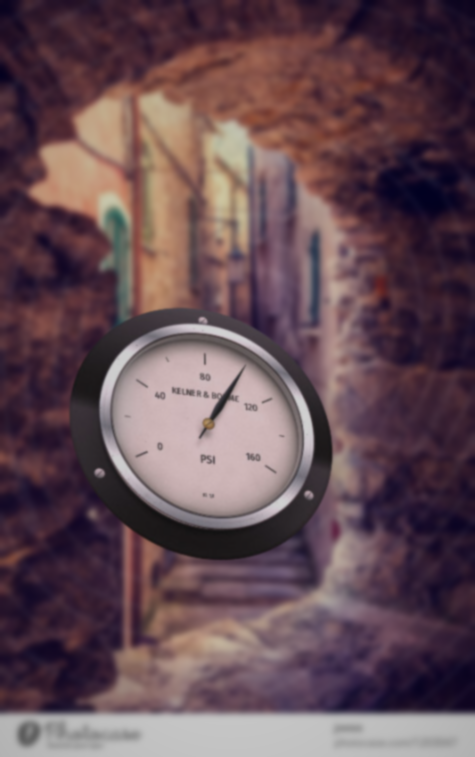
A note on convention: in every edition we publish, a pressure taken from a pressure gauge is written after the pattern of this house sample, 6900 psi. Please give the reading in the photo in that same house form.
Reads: 100 psi
